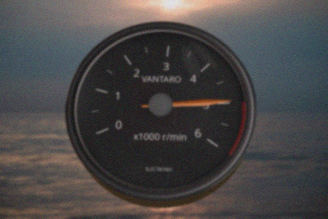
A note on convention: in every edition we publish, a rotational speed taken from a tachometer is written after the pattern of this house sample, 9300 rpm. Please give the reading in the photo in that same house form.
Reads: 5000 rpm
